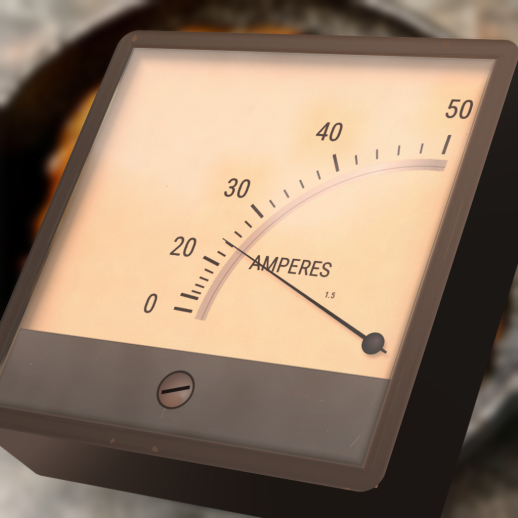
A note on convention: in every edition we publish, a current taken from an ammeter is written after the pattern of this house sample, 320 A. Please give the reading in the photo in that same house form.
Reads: 24 A
